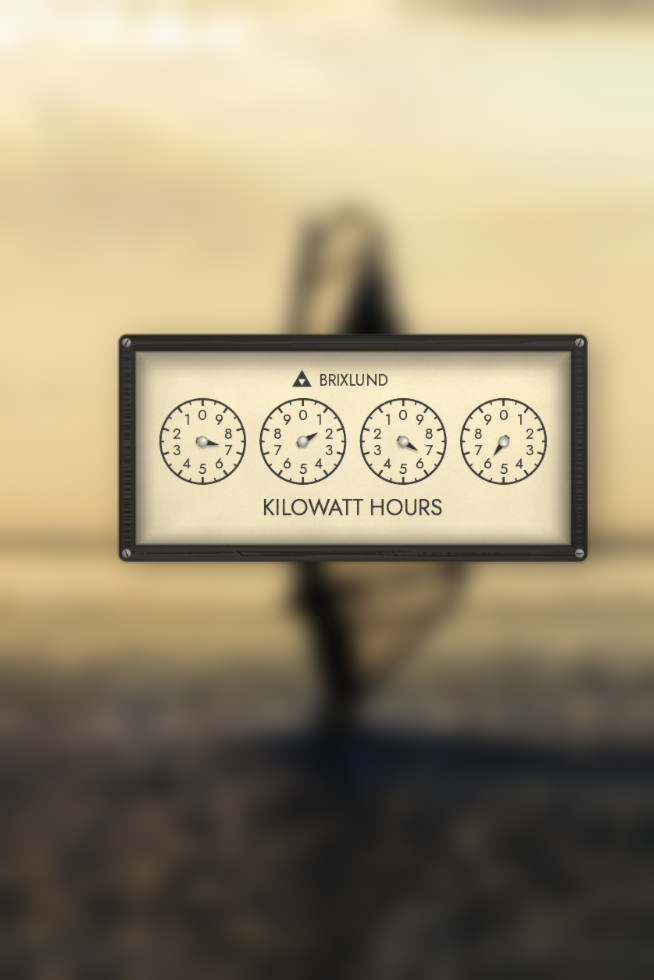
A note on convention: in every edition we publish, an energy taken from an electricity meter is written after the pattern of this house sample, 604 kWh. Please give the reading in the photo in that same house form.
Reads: 7166 kWh
